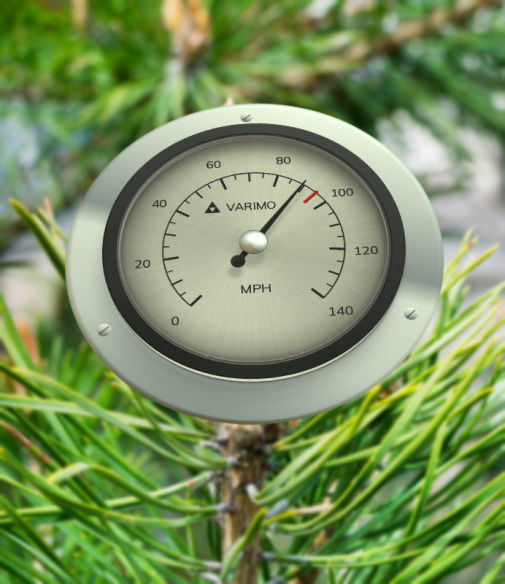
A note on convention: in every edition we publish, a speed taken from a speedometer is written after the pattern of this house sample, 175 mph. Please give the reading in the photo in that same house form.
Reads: 90 mph
